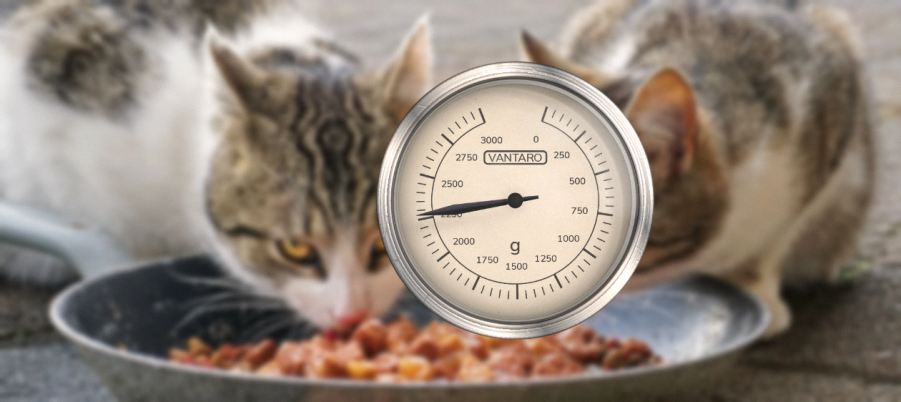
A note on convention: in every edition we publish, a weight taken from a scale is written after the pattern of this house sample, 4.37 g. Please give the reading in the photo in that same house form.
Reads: 2275 g
